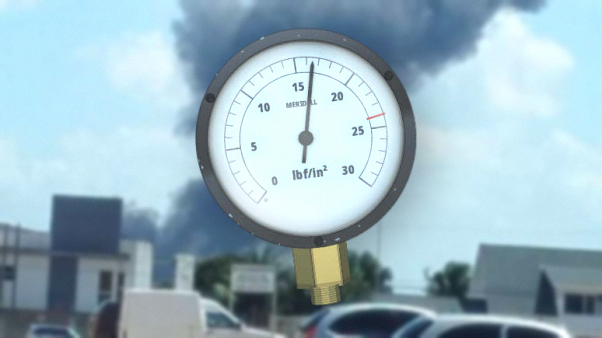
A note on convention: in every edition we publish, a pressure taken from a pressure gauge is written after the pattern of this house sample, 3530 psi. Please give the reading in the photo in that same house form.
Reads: 16.5 psi
